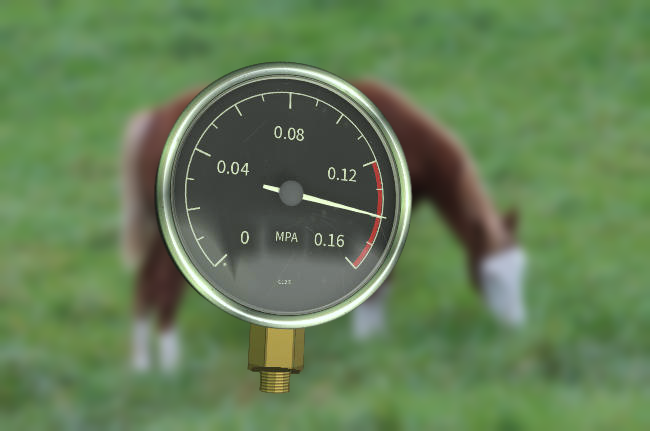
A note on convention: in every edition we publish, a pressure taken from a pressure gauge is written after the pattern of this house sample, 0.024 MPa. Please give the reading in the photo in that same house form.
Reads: 0.14 MPa
